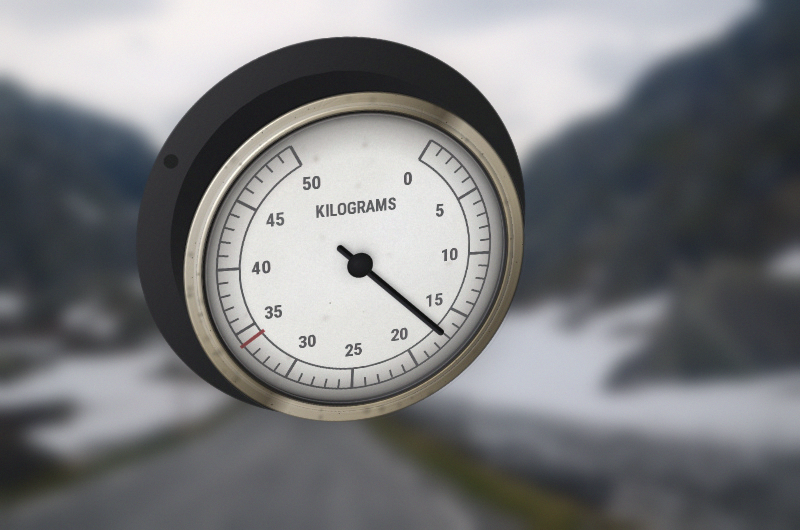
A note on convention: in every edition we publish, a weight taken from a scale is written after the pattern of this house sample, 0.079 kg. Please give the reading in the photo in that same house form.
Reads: 17 kg
